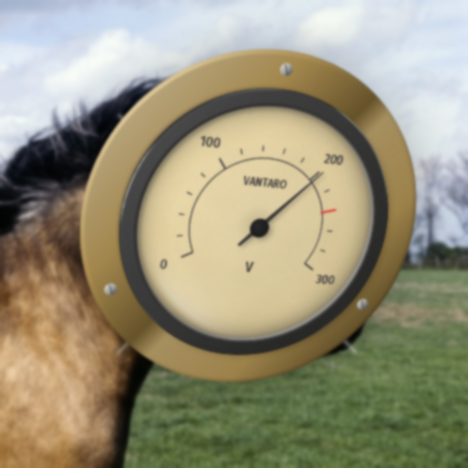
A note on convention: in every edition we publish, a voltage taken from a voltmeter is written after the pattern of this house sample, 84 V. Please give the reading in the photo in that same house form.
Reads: 200 V
